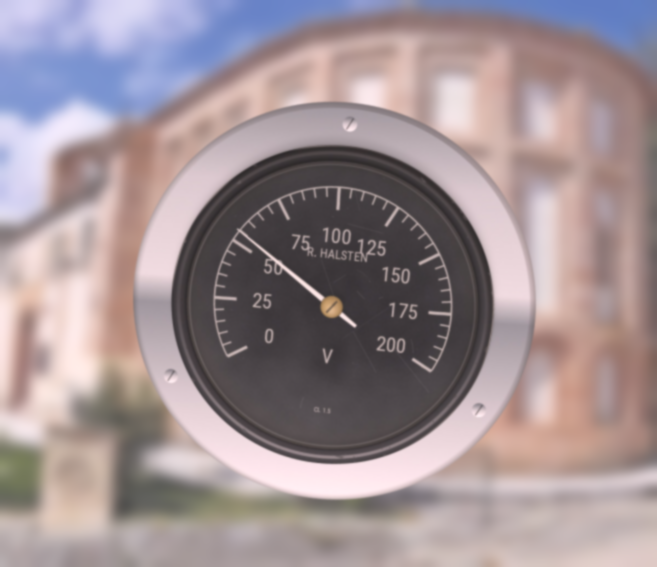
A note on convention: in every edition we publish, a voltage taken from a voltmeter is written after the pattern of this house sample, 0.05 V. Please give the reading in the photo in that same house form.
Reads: 55 V
